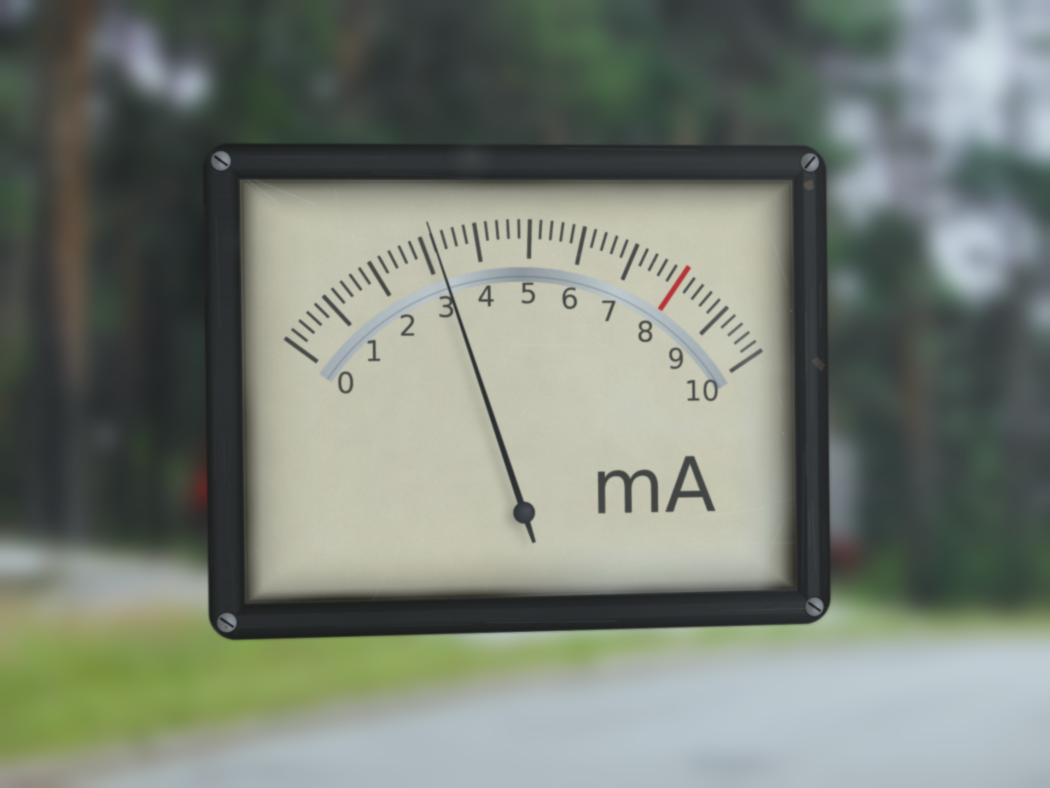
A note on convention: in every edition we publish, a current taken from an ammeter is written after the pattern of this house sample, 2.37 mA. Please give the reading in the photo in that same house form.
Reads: 3.2 mA
